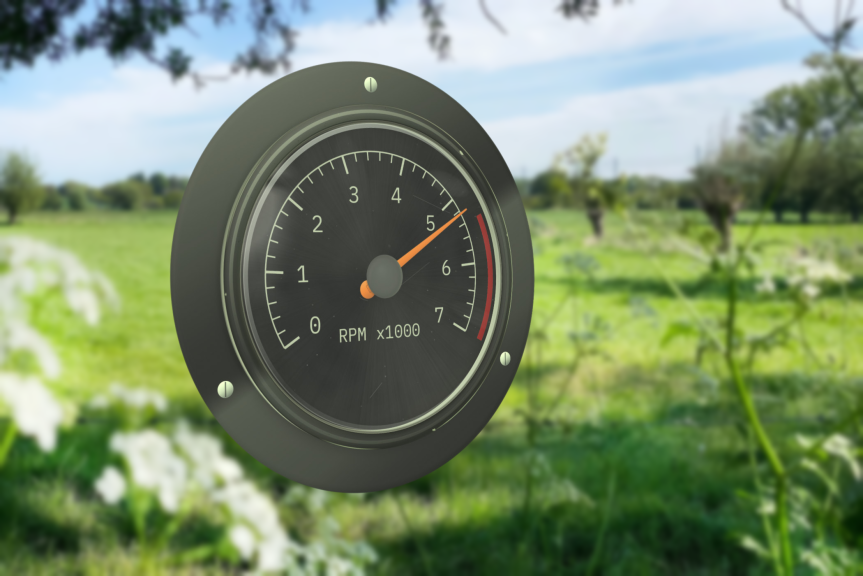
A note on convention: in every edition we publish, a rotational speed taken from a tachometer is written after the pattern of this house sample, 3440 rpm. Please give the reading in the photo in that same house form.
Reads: 5200 rpm
